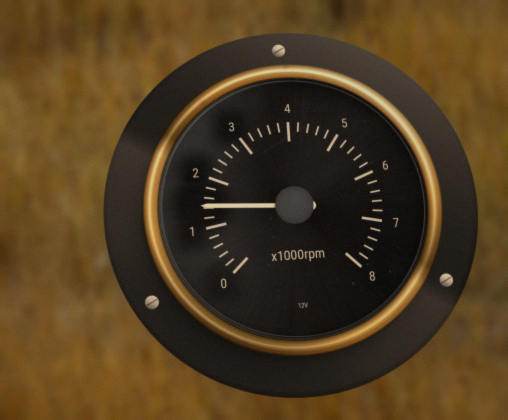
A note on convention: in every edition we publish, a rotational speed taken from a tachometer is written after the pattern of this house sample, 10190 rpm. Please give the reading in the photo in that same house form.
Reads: 1400 rpm
